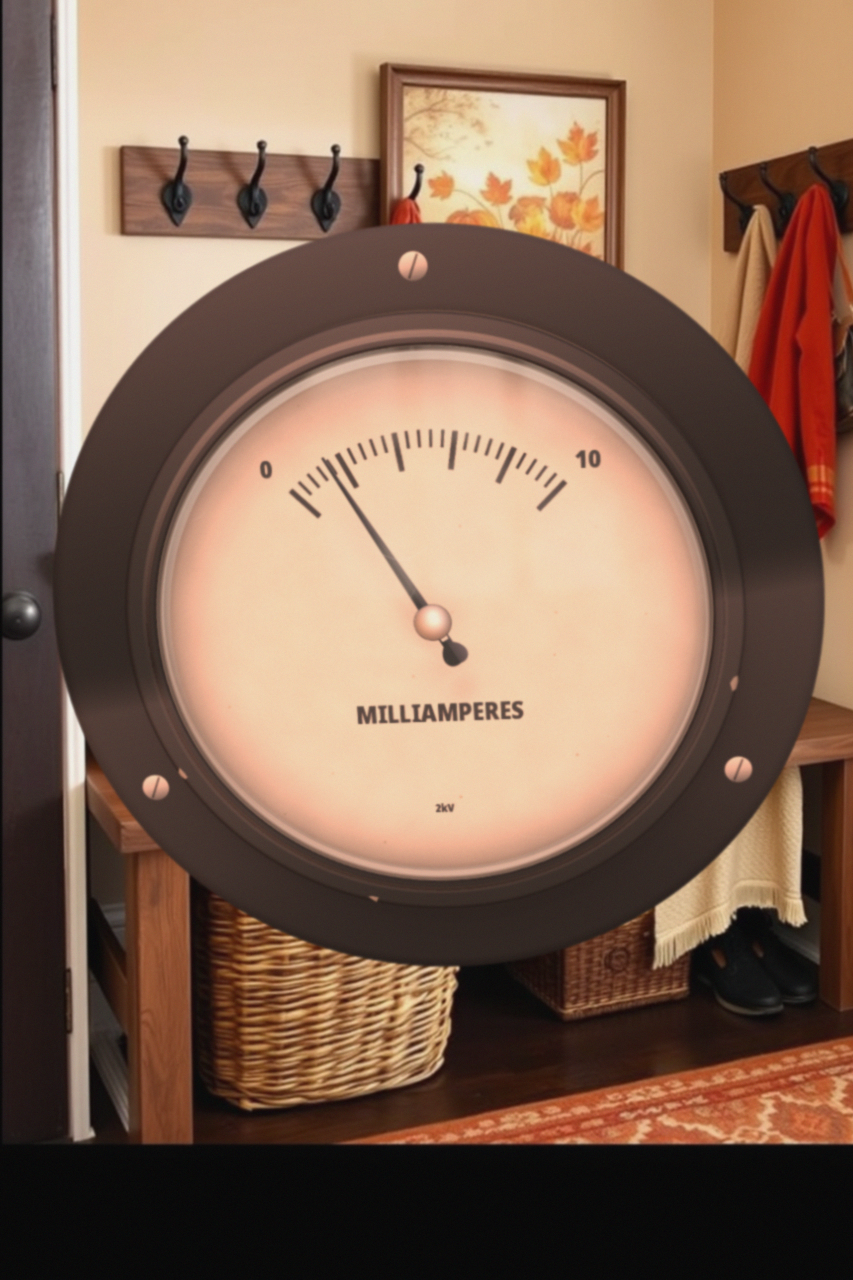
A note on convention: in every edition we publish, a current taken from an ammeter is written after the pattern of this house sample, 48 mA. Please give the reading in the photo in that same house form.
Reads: 1.6 mA
